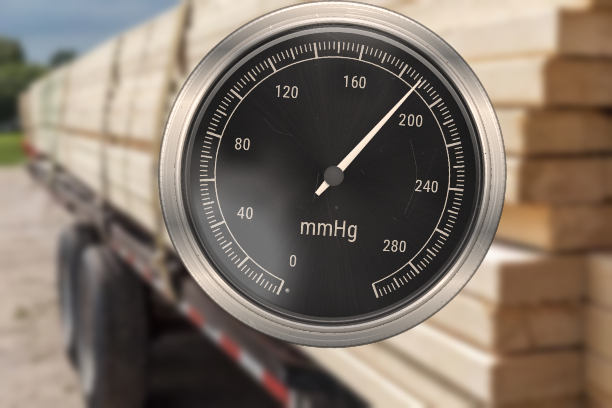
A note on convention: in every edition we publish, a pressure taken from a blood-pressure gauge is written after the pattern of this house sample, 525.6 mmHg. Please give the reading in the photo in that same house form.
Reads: 188 mmHg
